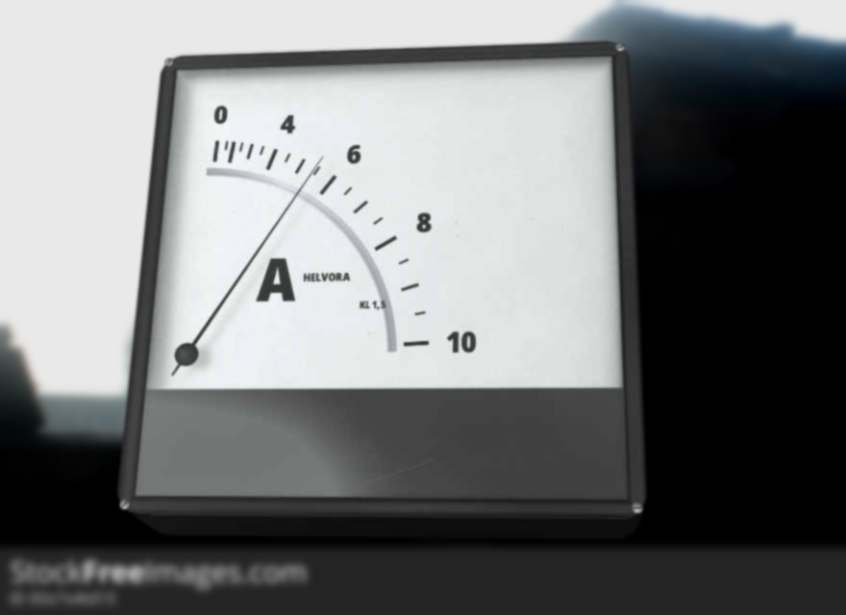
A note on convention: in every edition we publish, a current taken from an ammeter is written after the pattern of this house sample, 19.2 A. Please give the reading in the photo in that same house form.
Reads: 5.5 A
